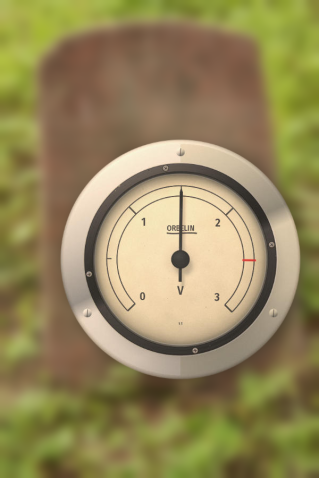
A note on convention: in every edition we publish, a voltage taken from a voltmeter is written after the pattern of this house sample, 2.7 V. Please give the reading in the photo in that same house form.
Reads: 1.5 V
